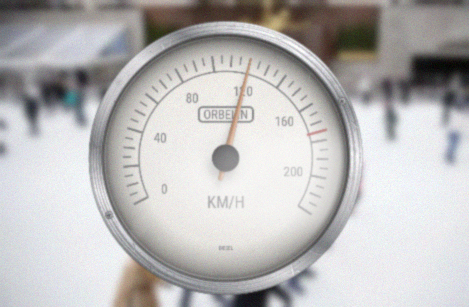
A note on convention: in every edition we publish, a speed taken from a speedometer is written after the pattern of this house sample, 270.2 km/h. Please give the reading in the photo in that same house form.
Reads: 120 km/h
